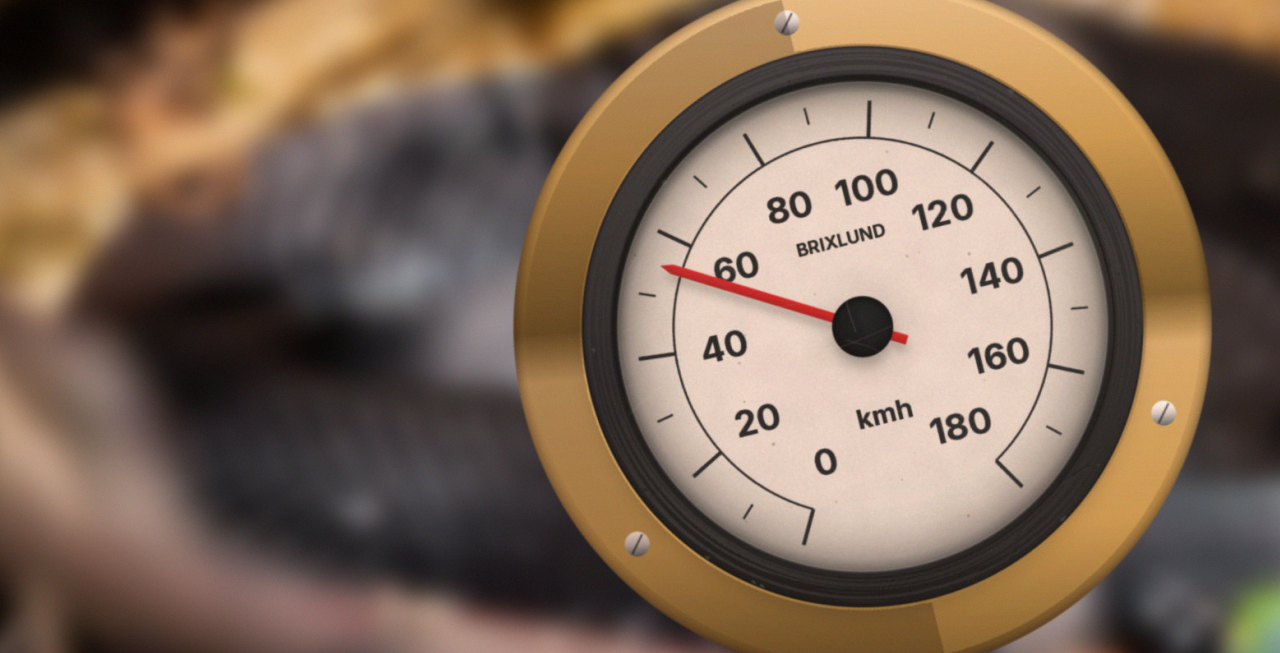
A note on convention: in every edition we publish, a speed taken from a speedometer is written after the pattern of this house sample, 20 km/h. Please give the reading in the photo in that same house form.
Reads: 55 km/h
